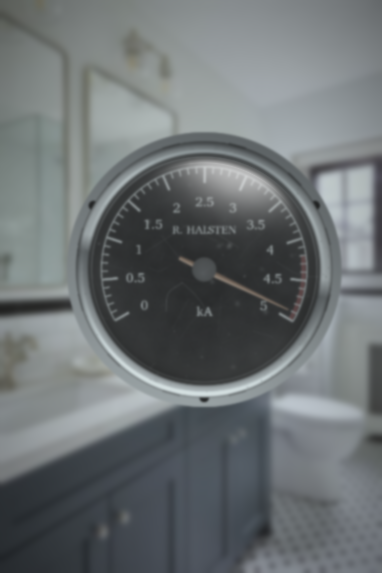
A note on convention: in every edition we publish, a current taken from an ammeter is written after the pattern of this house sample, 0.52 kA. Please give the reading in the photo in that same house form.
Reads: 4.9 kA
